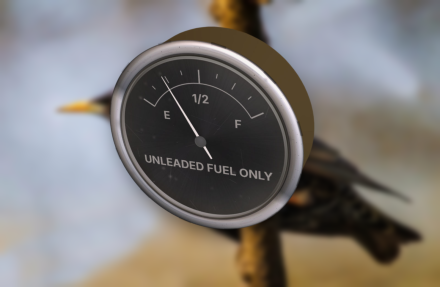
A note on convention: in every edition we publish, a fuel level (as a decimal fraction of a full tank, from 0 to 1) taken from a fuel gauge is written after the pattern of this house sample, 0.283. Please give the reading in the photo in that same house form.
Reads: 0.25
